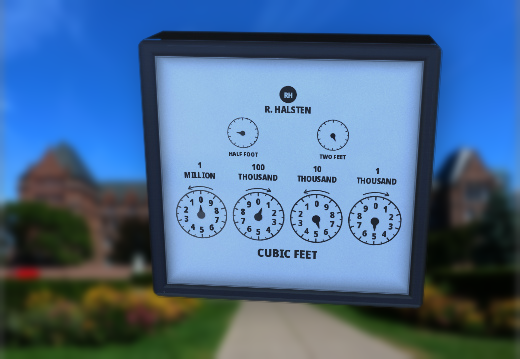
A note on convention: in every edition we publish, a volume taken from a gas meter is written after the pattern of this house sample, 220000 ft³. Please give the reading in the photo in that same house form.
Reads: 5500 ft³
